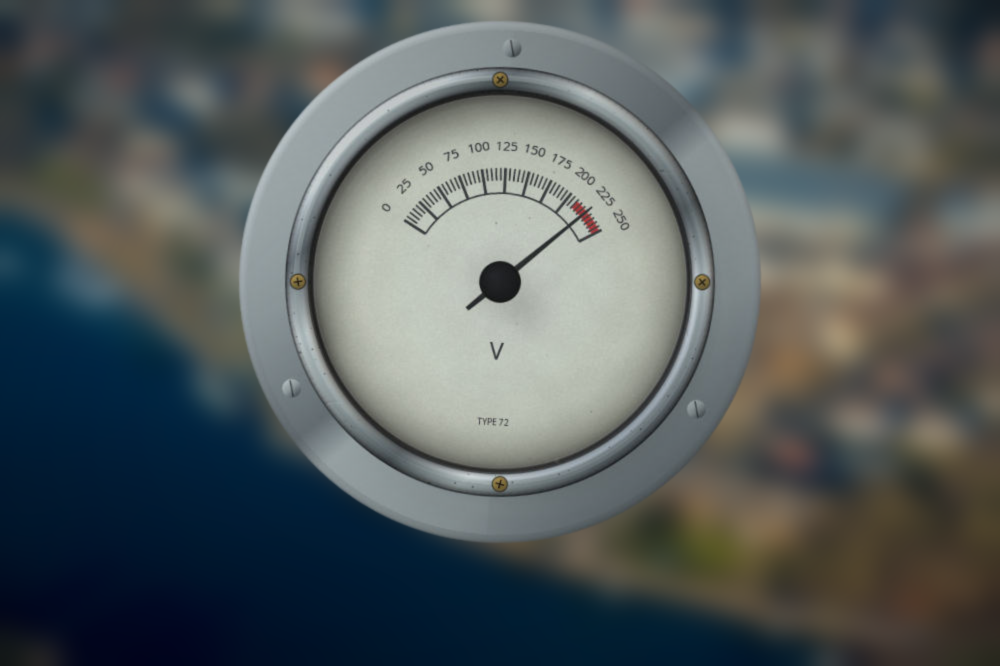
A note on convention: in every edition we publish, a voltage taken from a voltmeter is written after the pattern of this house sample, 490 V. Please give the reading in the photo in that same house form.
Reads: 225 V
